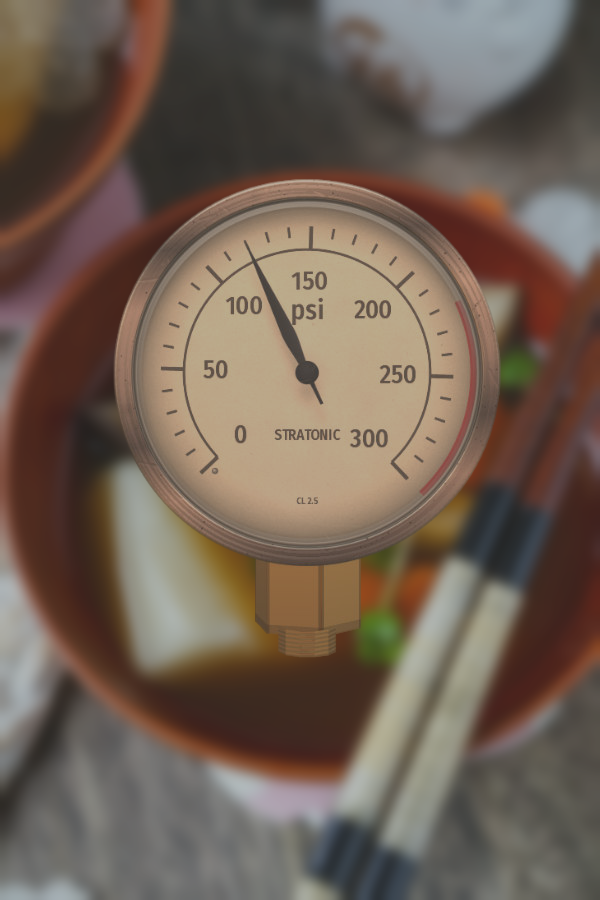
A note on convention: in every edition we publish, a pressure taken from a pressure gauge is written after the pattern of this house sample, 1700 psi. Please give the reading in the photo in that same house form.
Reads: 120 psi
